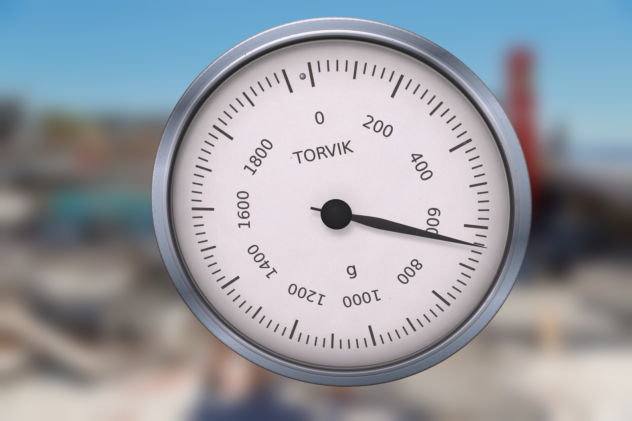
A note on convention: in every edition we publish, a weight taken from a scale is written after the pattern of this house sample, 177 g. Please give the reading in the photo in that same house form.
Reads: 640 g
